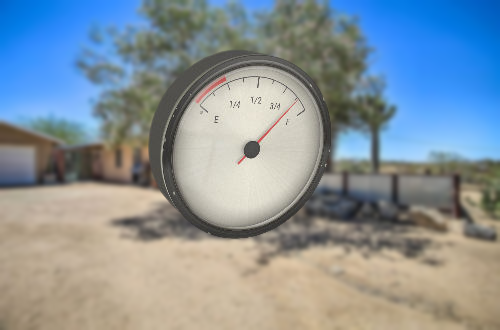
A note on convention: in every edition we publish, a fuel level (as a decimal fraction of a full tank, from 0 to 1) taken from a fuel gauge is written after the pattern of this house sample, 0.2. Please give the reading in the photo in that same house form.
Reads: 0.875
